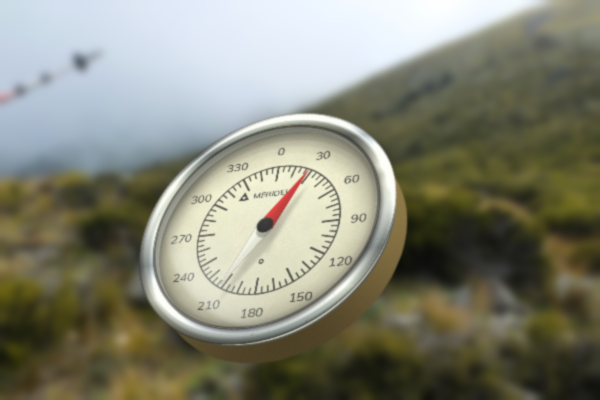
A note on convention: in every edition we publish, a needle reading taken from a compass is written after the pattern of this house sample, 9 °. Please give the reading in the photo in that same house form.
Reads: 30 °
